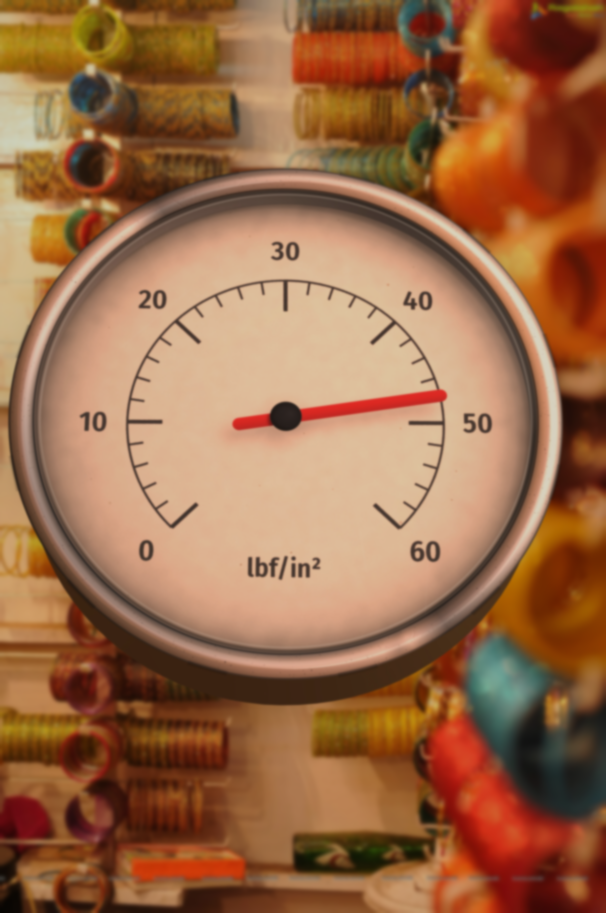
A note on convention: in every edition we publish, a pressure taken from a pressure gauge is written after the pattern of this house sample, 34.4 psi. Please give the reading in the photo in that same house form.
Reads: 48 psi
